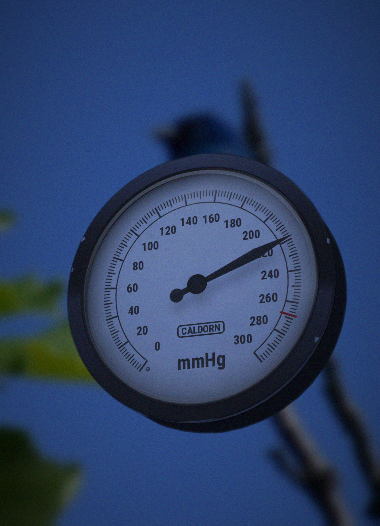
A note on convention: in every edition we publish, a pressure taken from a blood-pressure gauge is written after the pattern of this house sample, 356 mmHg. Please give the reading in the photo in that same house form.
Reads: 220 mmHg
